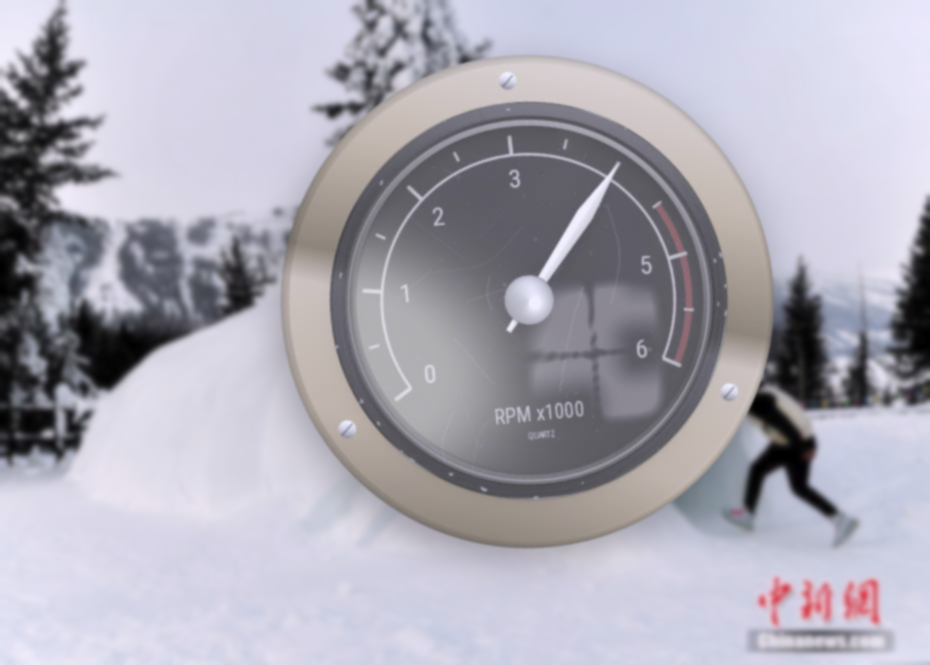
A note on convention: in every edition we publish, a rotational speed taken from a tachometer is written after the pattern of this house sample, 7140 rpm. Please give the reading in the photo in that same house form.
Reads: 4000 rpm
